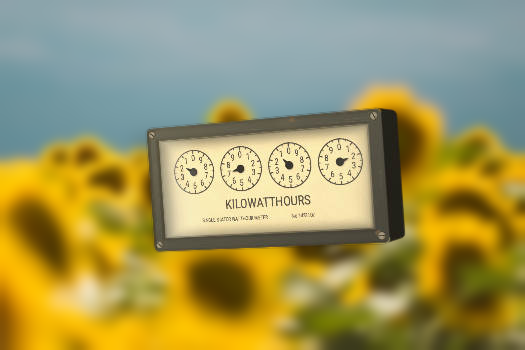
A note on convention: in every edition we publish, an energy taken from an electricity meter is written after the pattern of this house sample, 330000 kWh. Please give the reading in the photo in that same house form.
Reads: 1712 kWh
